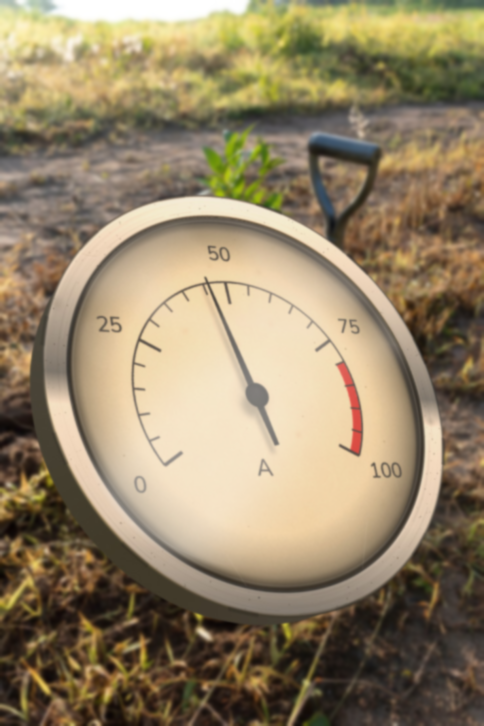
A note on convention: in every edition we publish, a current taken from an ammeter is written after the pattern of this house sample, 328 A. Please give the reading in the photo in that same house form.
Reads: 45 A
